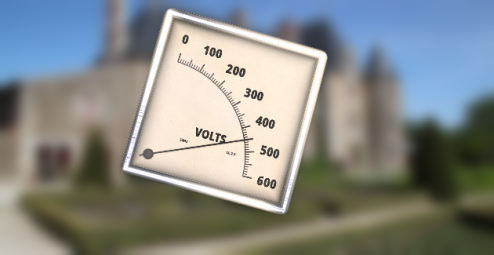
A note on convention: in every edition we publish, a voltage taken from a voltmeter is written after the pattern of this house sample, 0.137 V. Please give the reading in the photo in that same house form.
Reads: 450 V
